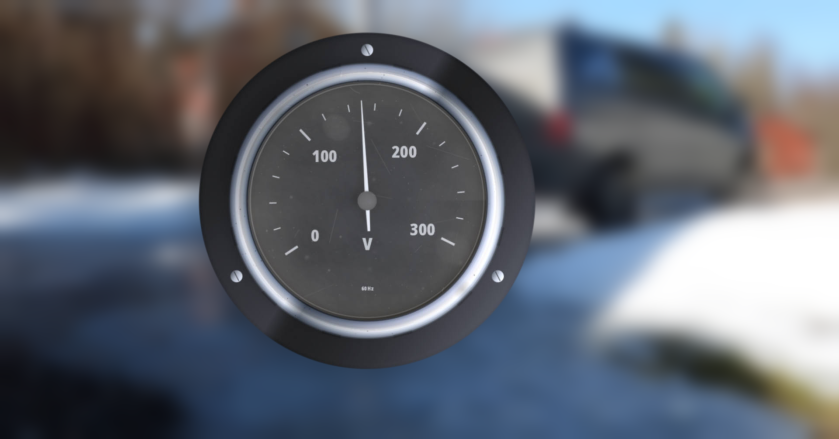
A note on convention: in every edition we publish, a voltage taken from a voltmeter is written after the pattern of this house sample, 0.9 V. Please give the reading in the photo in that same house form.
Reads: 150 V
